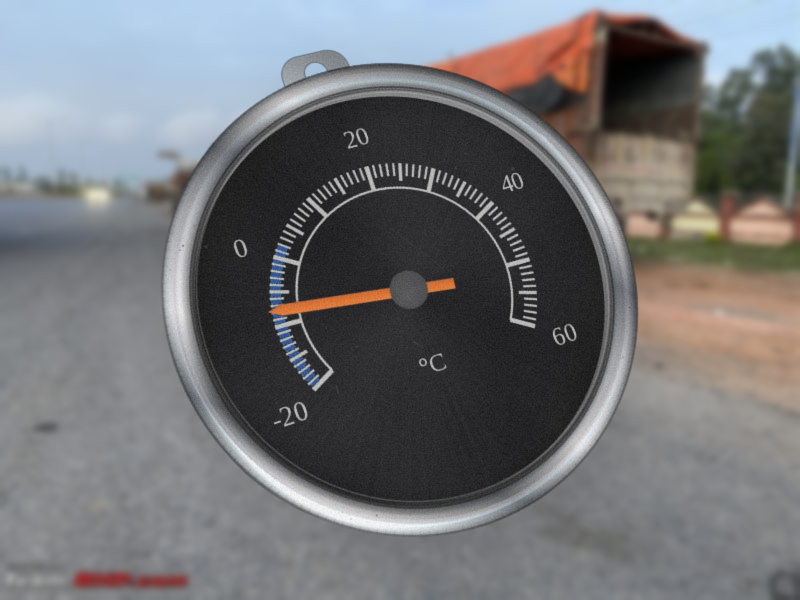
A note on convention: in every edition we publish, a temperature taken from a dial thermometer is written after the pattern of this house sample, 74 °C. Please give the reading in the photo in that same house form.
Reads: -8 °C
